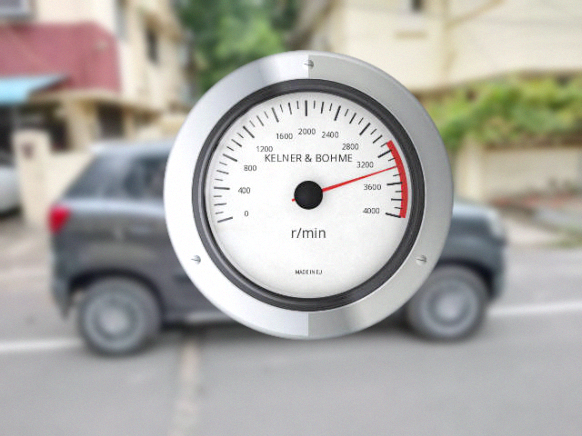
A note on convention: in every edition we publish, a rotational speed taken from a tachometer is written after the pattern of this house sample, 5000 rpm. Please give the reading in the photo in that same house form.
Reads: 3400 rpm
